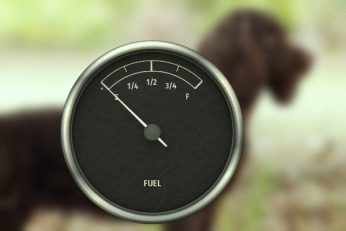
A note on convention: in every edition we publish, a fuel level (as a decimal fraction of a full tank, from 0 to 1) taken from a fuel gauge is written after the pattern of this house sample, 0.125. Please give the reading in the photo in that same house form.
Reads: 0
